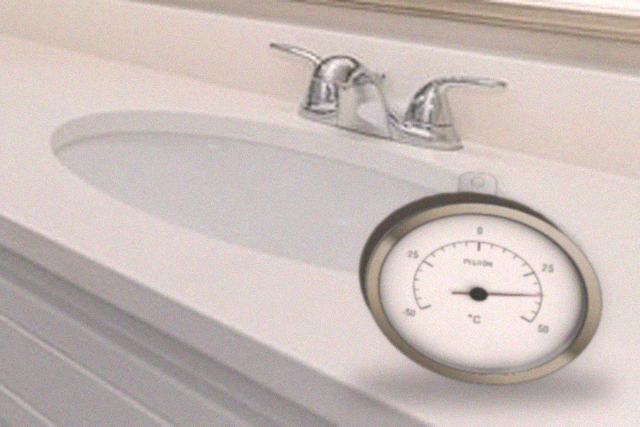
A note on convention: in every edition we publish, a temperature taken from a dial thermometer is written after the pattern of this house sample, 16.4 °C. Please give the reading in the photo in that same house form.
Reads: 35 °C
